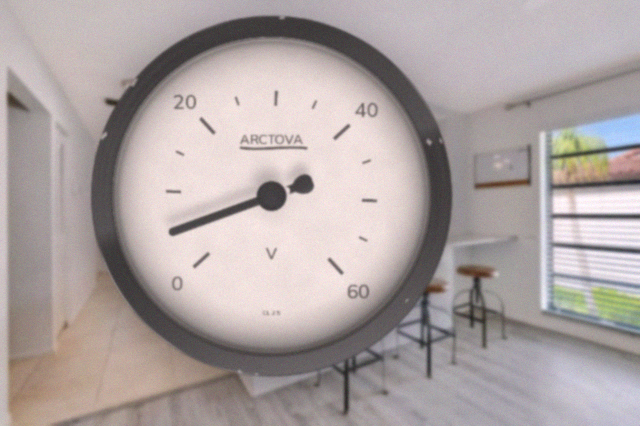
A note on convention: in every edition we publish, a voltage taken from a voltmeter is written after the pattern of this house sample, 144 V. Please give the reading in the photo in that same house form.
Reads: 5 V
